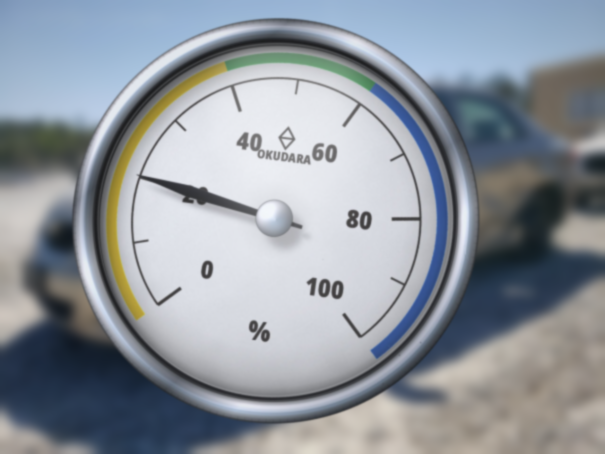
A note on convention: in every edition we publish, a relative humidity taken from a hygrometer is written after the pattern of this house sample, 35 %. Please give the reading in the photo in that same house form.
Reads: 20 %
